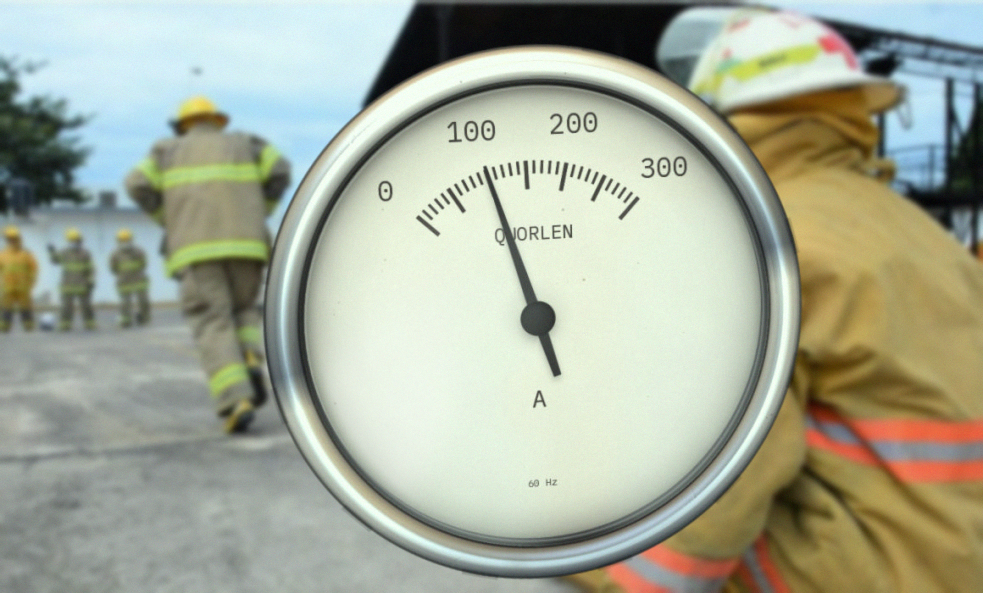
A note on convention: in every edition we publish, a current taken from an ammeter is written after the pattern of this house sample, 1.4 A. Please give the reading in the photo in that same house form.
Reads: 100 A
